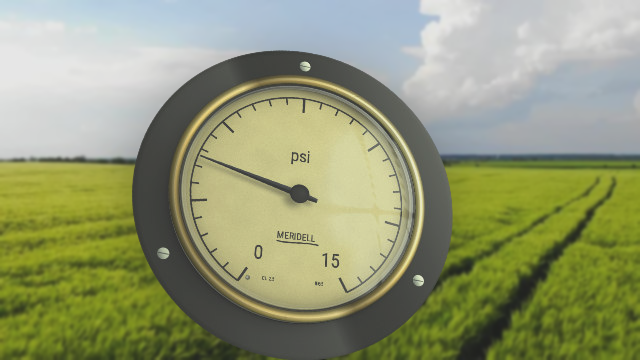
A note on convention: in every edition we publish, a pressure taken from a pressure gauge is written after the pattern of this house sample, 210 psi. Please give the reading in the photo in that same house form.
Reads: 3.75 psi
